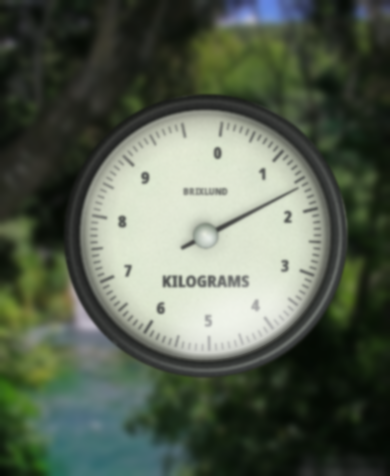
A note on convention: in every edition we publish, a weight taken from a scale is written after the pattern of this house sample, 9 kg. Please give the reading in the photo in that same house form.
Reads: 1.6 kg
